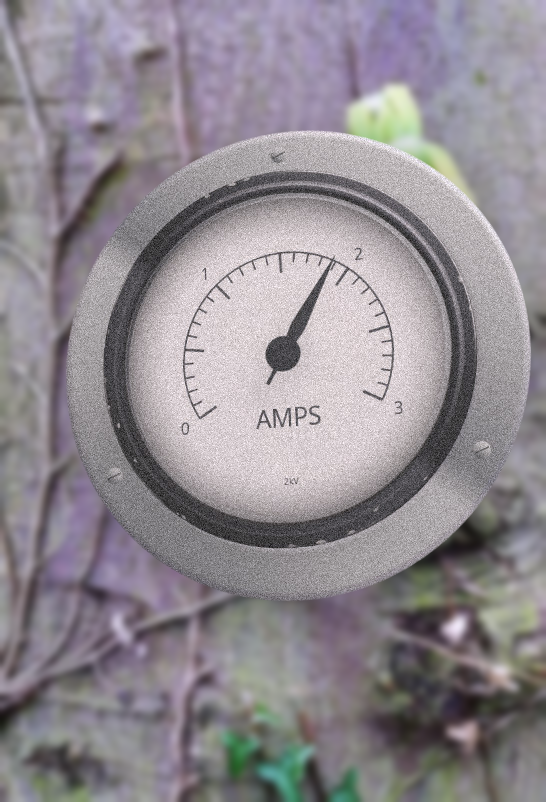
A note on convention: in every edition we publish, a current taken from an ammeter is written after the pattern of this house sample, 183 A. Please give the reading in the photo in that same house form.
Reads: 1.9 A
